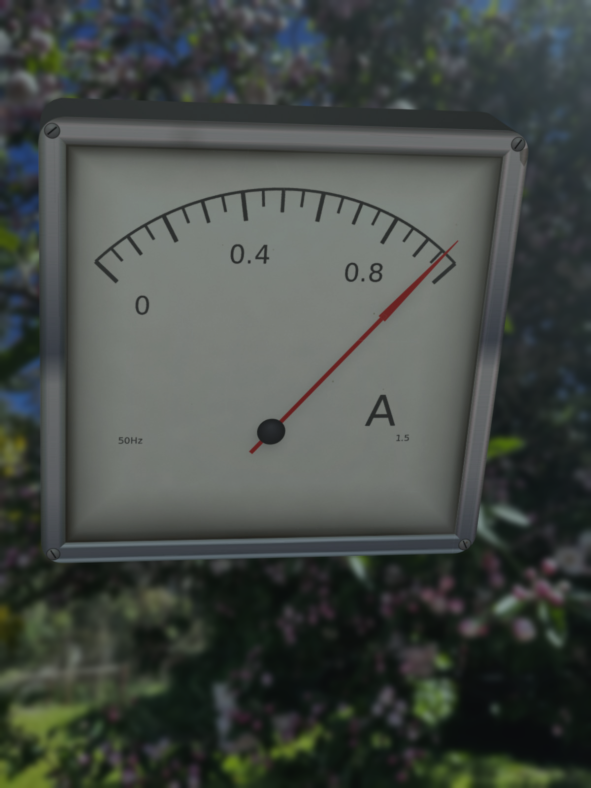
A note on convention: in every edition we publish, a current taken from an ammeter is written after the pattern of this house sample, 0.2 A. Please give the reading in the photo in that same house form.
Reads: 0.95 A
